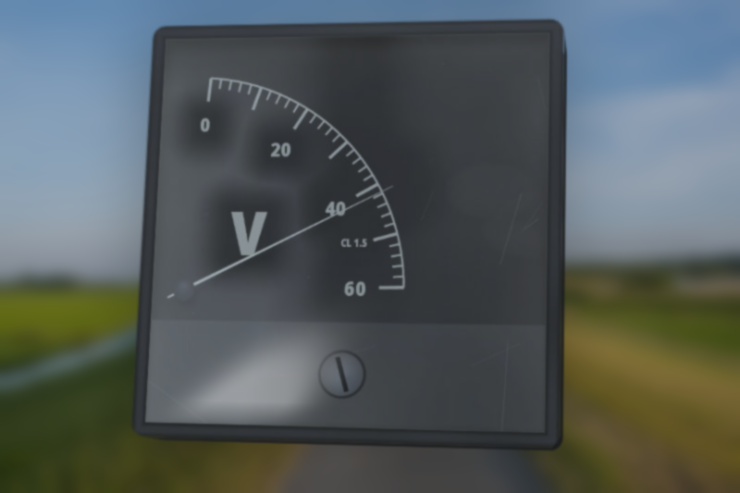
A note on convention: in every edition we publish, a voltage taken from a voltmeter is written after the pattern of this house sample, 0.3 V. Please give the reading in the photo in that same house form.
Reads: 42 V
